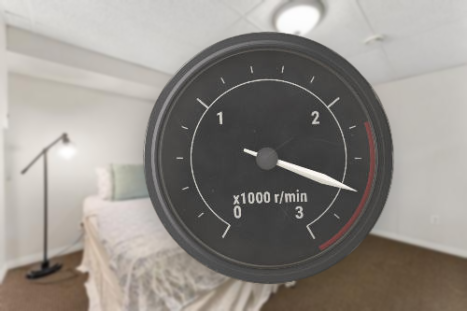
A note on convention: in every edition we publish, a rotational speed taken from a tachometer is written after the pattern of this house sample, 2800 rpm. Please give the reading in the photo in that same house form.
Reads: 2600 rpm
